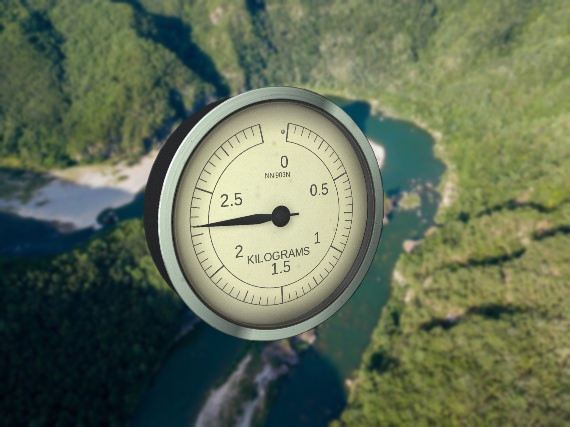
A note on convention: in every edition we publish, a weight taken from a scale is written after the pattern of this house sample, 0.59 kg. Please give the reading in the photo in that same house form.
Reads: 2.3 kg
